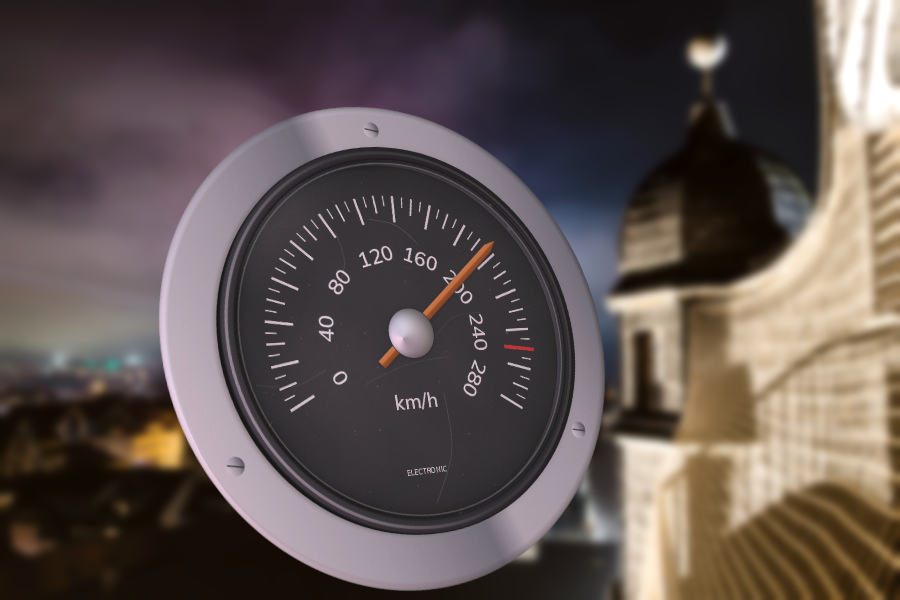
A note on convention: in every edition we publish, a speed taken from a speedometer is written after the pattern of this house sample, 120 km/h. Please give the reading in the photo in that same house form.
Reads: 195 km/h
